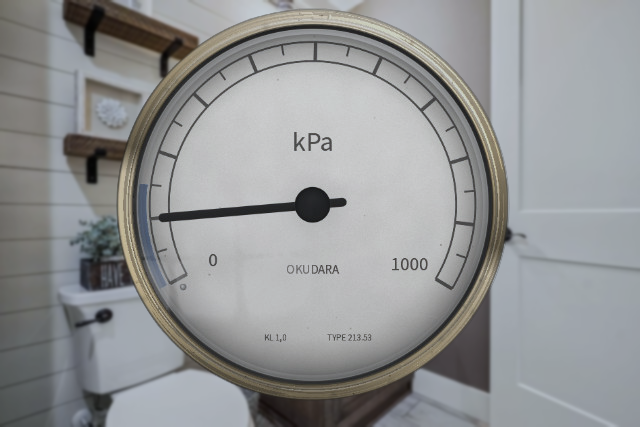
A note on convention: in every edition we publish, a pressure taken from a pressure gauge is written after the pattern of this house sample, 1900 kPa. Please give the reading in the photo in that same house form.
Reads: 100 kPa
